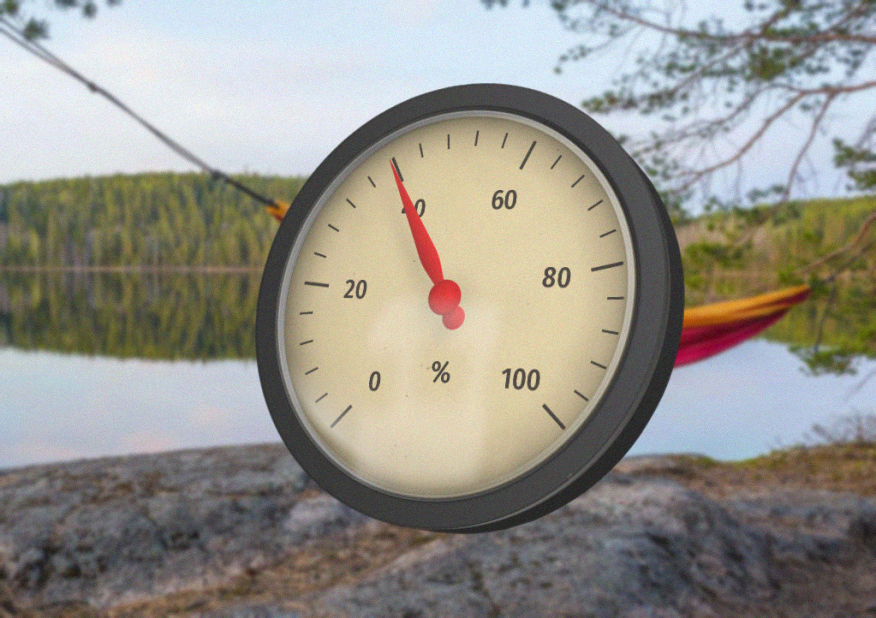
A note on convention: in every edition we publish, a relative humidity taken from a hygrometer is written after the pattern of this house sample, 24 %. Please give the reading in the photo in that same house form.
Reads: 40 %
